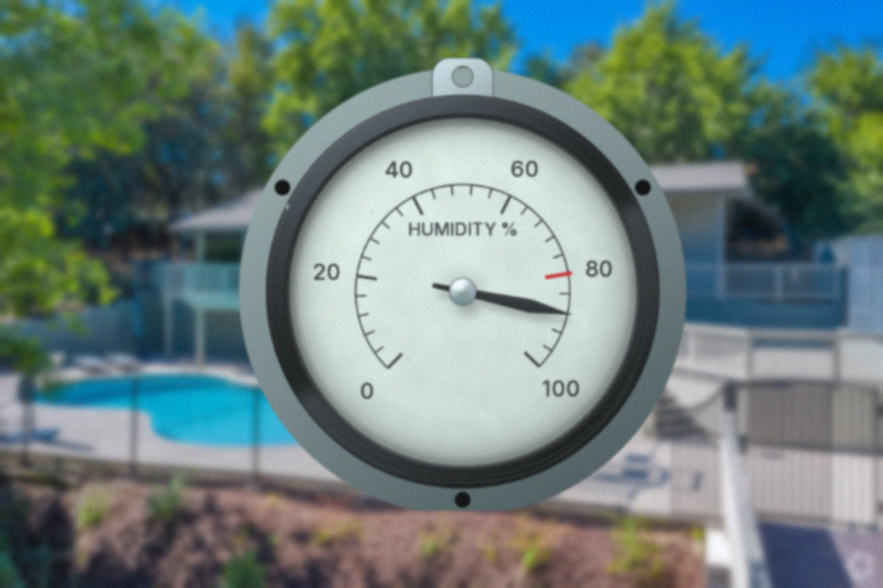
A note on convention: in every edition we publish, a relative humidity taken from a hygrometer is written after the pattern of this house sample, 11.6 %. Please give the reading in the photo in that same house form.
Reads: 88 %
